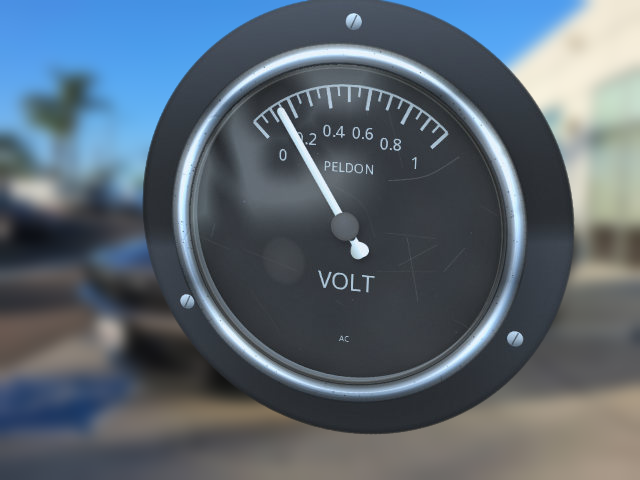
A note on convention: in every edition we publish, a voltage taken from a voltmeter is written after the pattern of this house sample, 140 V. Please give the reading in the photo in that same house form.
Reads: 0.15 V
